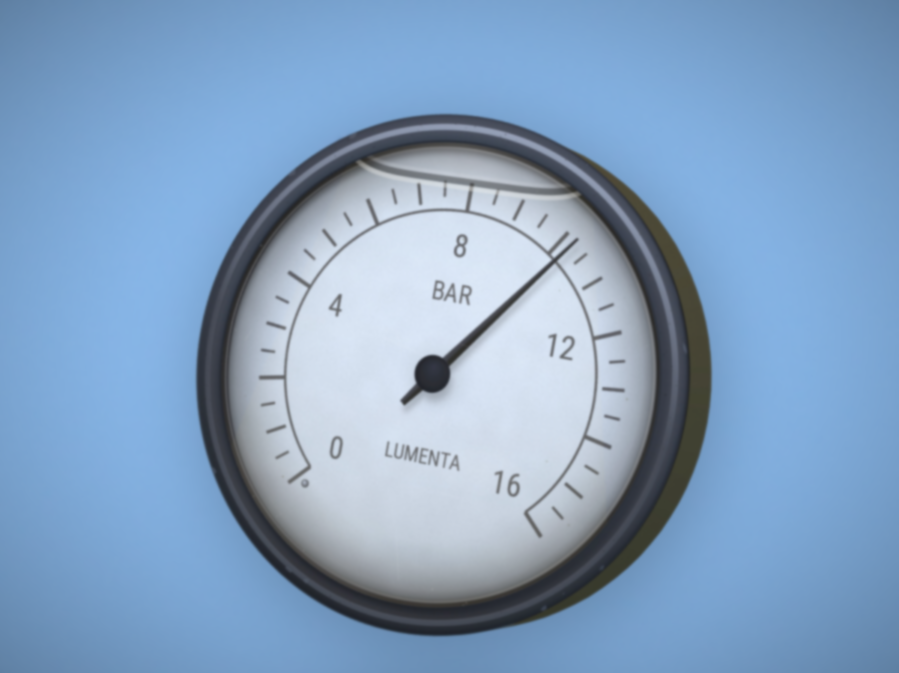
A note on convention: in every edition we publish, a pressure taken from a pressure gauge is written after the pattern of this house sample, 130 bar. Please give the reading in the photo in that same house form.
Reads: 10.25 bar
